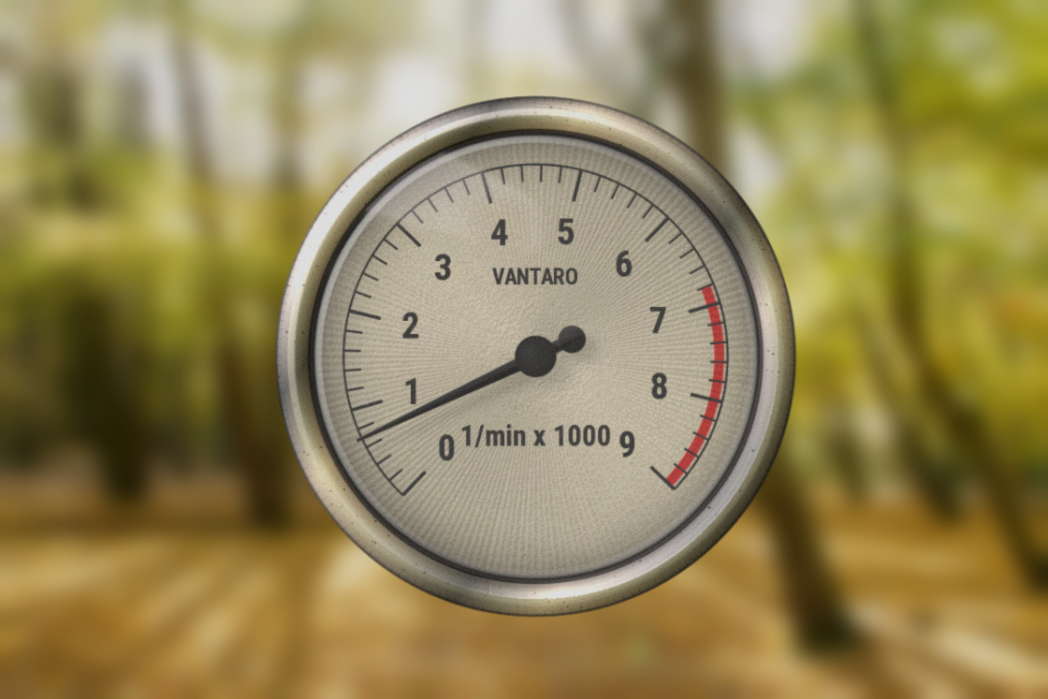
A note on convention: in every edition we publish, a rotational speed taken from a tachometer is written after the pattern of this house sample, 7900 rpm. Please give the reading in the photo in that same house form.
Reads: 700 rpm
